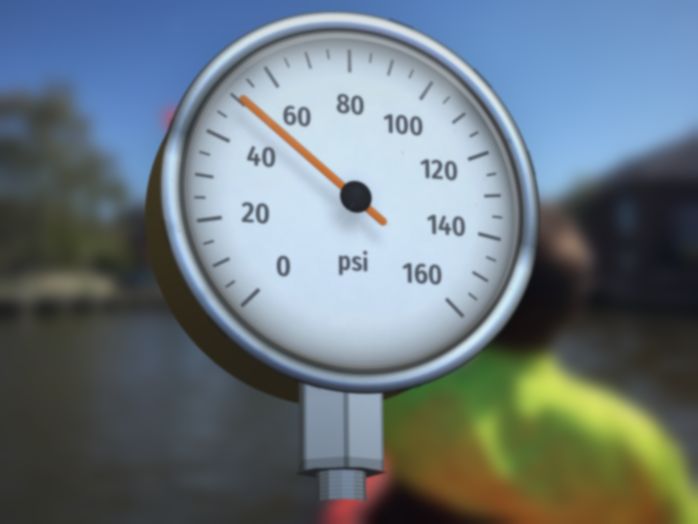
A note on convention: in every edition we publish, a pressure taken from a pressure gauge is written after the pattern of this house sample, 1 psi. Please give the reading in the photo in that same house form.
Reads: 50 psi
